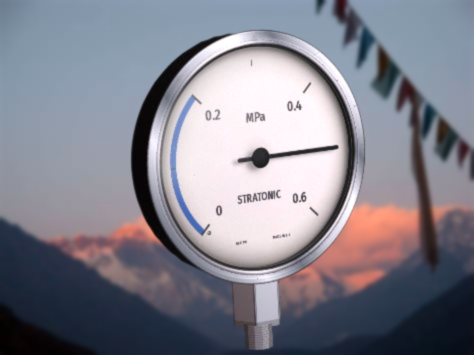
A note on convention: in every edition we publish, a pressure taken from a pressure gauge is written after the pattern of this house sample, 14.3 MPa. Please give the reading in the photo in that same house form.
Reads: 0.5 MPa
